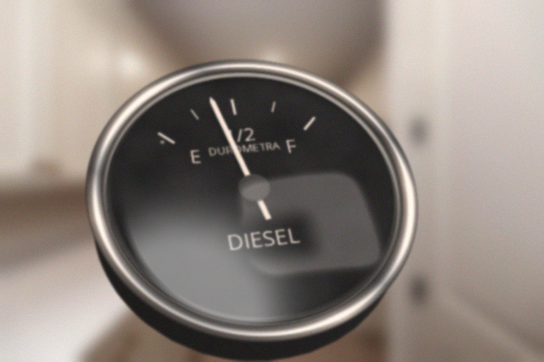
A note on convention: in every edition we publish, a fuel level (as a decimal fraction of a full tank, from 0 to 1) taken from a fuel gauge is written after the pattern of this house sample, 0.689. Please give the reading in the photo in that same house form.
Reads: 0.375
